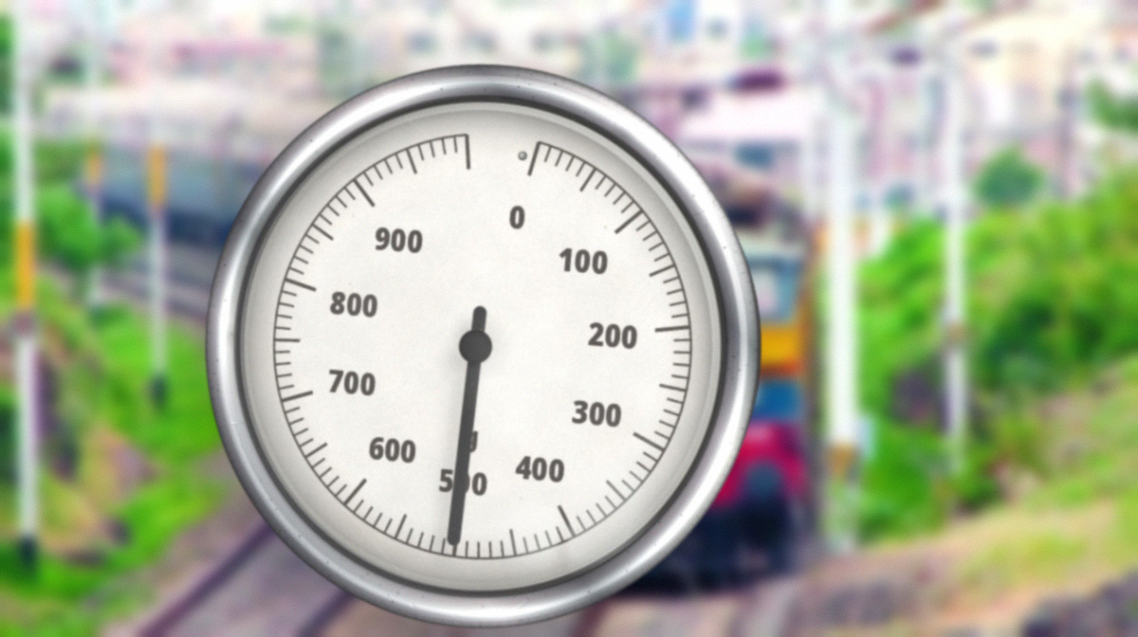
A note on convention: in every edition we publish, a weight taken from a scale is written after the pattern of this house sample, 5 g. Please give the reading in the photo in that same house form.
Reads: 500 g
